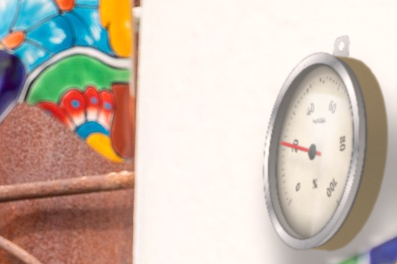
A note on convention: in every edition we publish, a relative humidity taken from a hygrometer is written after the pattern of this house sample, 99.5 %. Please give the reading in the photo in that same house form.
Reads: 20 %
